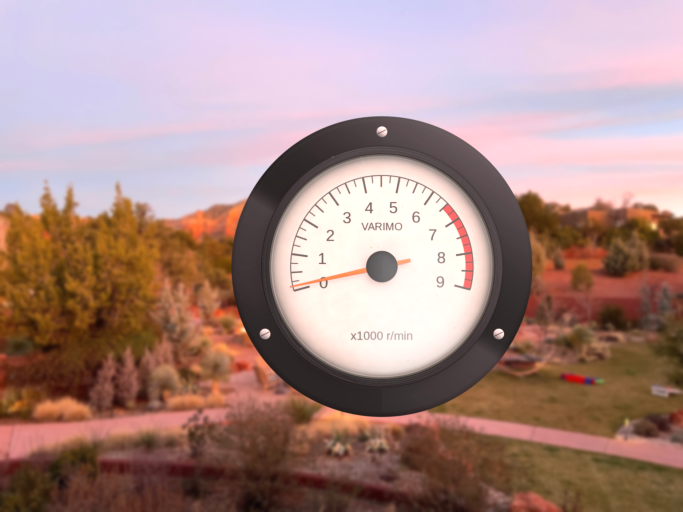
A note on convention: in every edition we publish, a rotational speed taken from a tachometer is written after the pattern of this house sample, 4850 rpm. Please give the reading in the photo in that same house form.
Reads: 125 rpm
